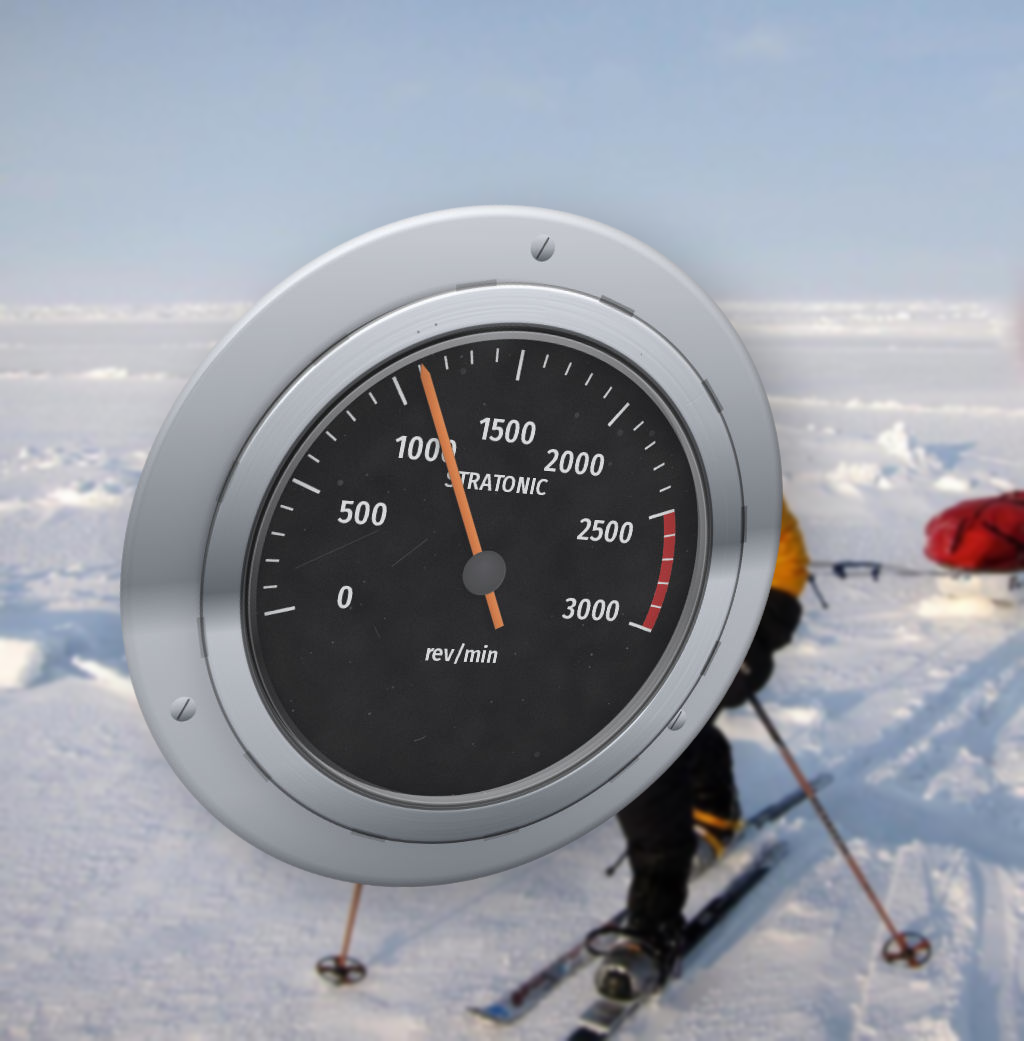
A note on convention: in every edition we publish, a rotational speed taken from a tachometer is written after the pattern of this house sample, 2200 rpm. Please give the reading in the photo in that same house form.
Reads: 1100 rpm
